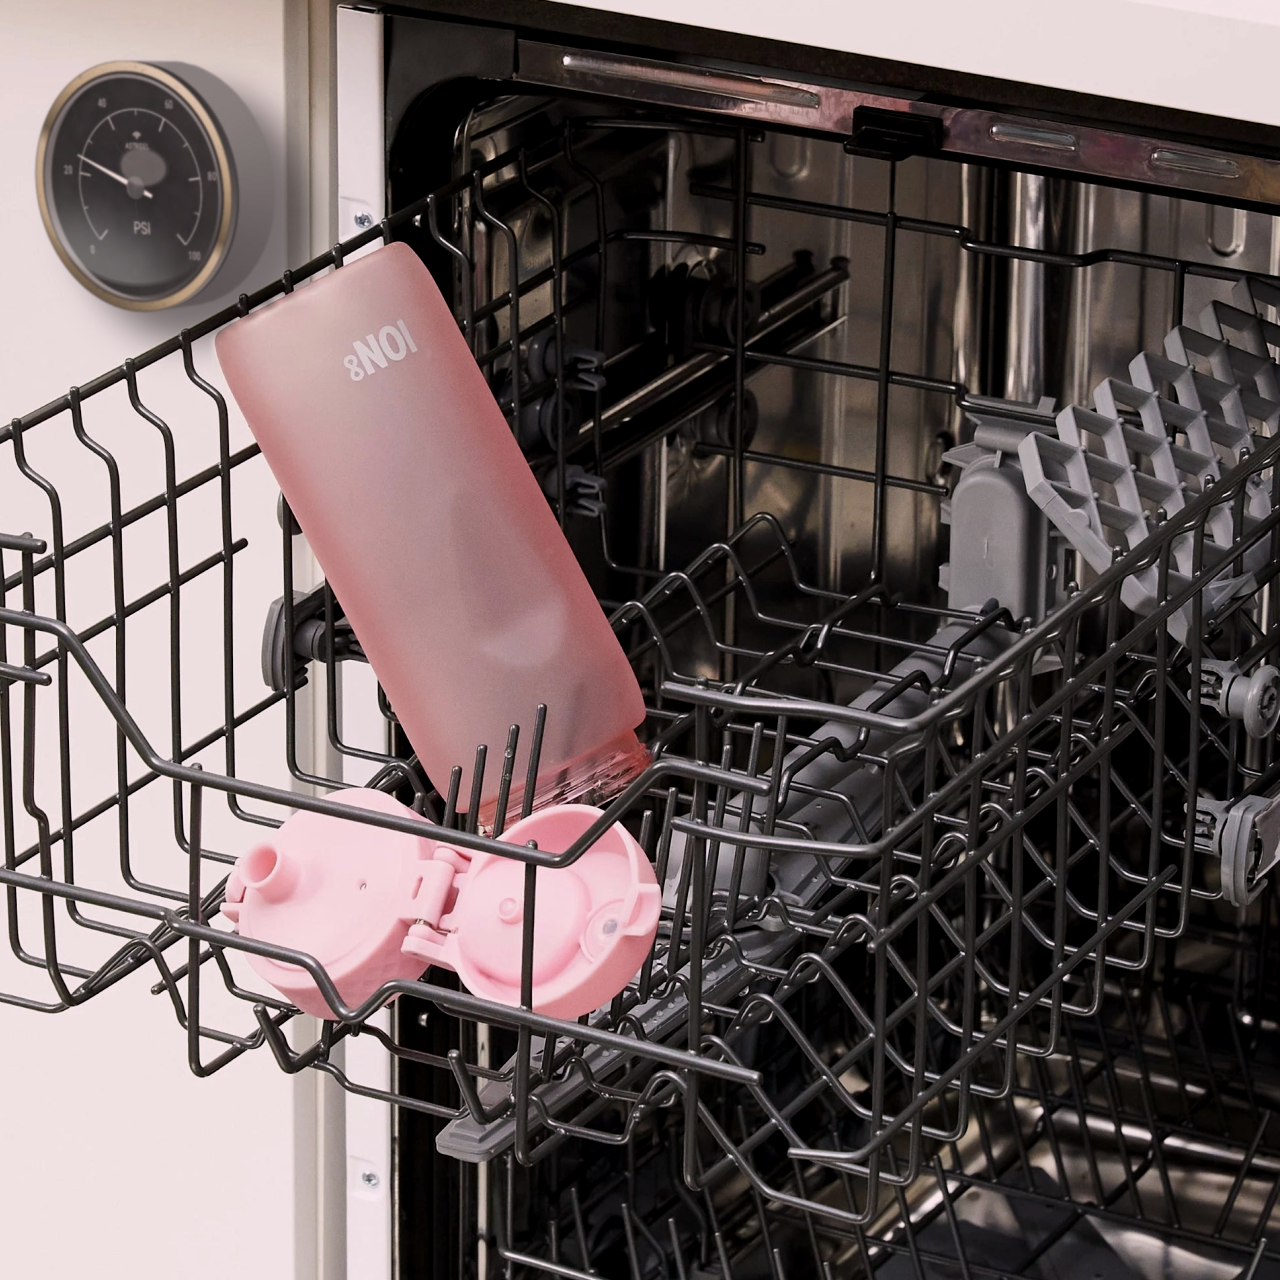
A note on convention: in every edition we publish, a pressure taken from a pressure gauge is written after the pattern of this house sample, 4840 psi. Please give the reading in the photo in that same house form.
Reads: 25 psi
